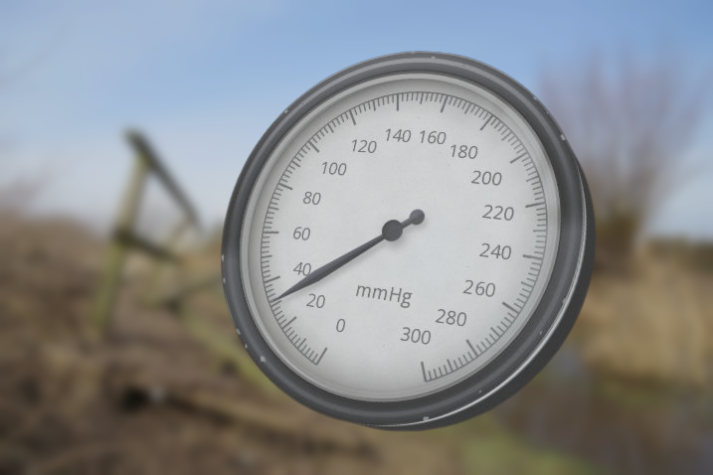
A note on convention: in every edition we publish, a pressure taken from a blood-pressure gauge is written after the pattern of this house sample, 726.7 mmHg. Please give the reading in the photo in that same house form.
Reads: 30 mmHg
